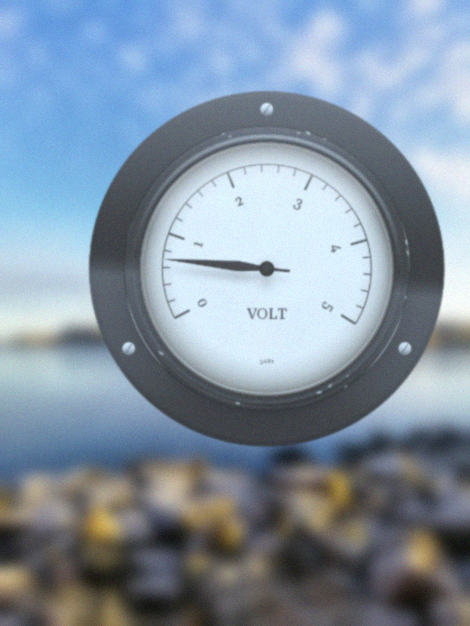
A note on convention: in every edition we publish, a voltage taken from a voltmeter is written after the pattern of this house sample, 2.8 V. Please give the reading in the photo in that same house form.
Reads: 0.7 V
